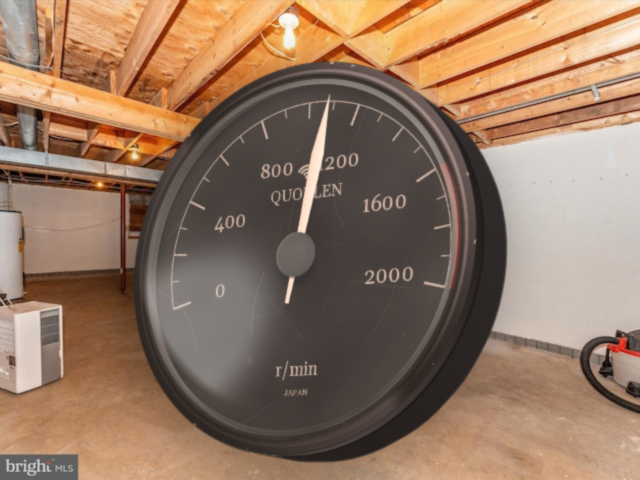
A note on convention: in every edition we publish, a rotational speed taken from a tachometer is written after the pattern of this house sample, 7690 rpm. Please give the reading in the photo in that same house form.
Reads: 1100 rpm
